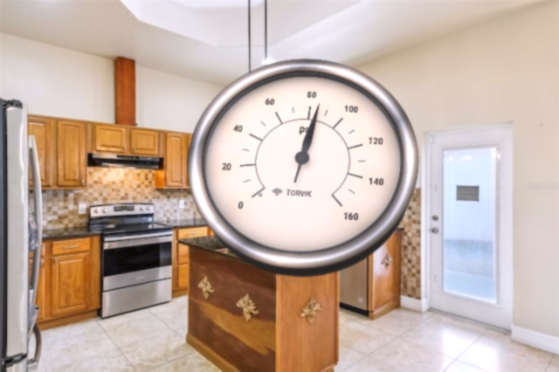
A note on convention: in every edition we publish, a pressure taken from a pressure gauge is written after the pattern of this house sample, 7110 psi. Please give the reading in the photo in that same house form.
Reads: 85 psi
